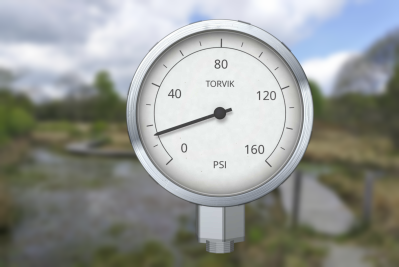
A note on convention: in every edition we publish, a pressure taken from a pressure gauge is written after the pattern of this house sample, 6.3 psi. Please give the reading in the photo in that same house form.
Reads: 15 psi
